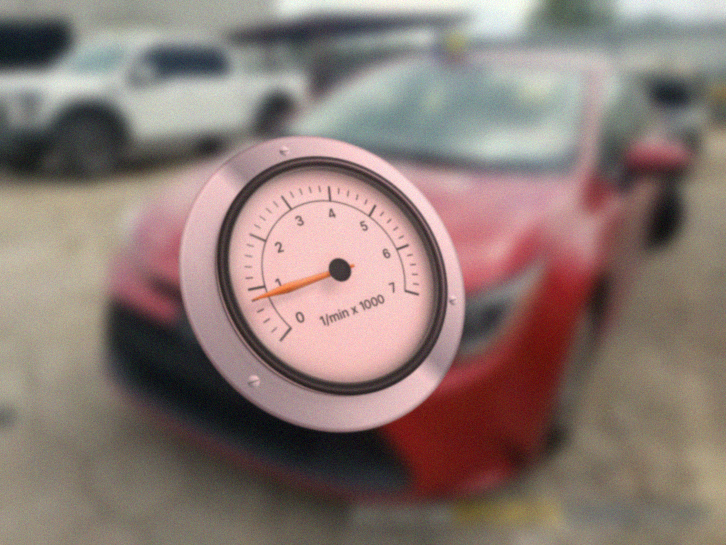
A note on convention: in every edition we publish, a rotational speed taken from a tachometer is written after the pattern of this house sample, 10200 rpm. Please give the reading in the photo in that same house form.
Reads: 800 rpm
